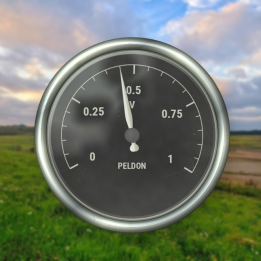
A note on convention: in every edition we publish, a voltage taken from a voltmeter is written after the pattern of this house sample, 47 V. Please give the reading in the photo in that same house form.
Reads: 0.45 V
